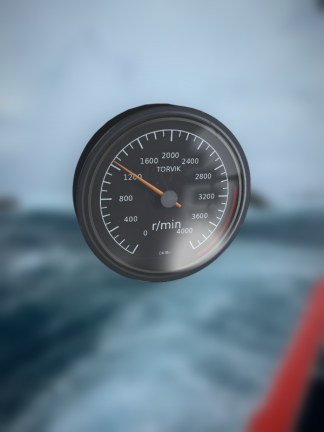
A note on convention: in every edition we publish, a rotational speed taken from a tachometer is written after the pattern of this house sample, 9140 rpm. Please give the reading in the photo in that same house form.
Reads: 1250 rpm
